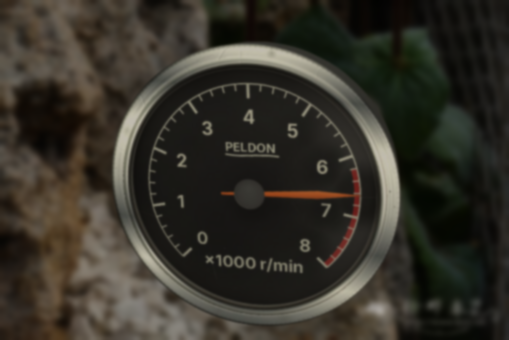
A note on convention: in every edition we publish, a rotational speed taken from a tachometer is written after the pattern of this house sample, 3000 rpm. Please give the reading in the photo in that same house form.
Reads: 6600 rpm
